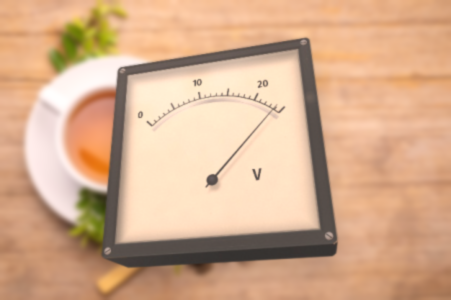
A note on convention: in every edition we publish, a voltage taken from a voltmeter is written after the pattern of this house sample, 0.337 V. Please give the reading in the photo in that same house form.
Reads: 24 V
